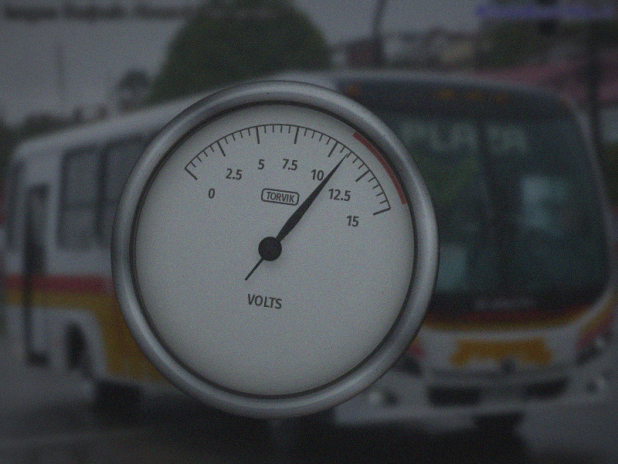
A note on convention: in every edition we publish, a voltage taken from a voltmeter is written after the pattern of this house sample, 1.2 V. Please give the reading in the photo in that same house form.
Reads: 11 V
